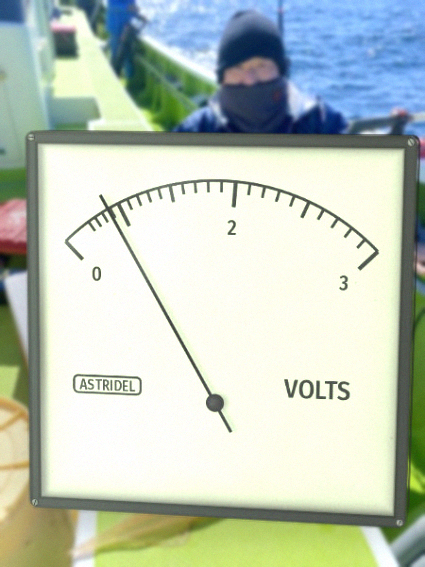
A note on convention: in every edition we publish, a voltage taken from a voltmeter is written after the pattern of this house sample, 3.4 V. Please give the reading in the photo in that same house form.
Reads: 0.9 V
